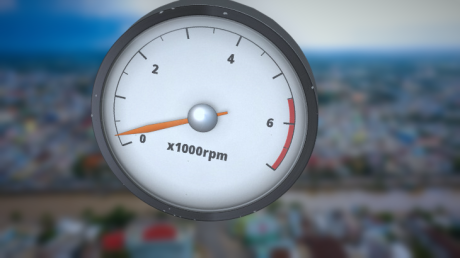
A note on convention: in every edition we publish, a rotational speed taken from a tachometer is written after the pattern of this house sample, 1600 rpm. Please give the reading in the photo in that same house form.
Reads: 250 rpm
